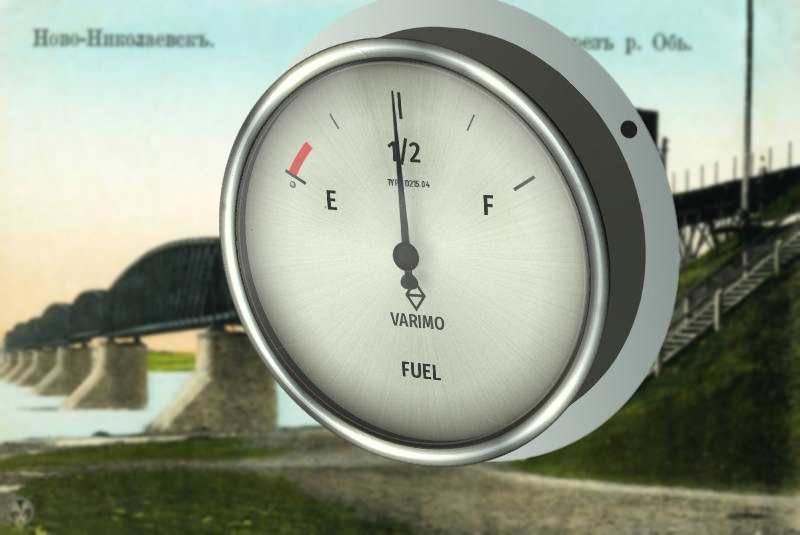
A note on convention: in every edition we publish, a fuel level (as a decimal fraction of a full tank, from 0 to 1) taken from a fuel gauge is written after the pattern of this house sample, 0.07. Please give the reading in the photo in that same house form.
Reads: 0.5
